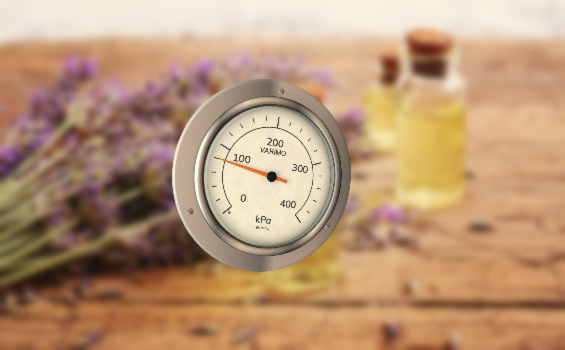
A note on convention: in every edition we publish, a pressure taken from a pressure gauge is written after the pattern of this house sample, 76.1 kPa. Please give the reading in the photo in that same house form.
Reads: 80 kPa
